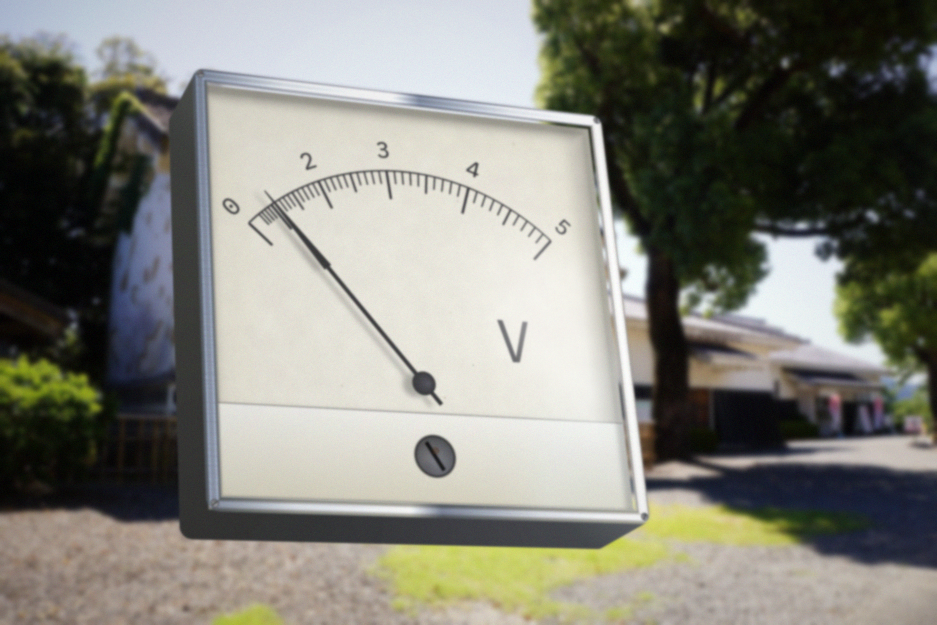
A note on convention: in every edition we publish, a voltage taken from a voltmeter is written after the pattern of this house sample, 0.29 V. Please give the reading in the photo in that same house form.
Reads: 1 V
